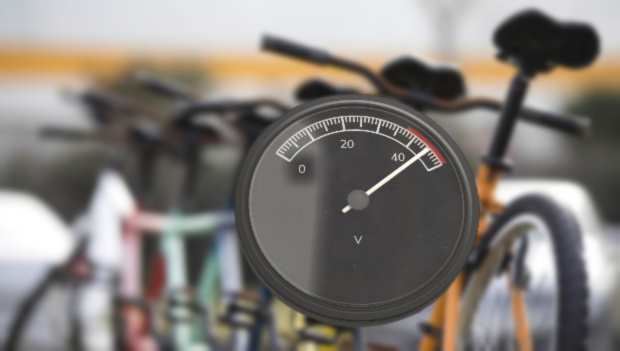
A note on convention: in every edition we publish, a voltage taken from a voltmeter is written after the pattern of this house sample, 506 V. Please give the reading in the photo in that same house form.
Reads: 45 V
